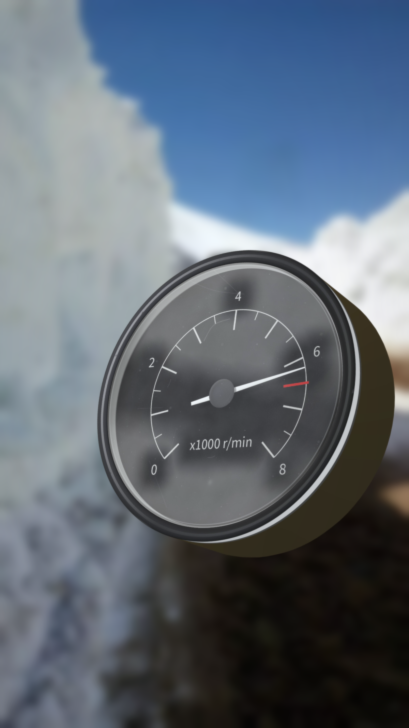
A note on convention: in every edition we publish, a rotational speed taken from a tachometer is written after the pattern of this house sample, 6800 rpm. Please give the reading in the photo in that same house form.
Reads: 6250 rpm
